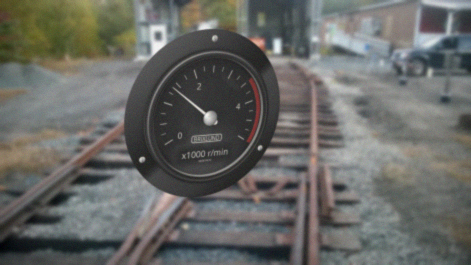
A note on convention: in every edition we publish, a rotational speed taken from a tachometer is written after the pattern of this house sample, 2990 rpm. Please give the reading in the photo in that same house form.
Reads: 1375 rpm
